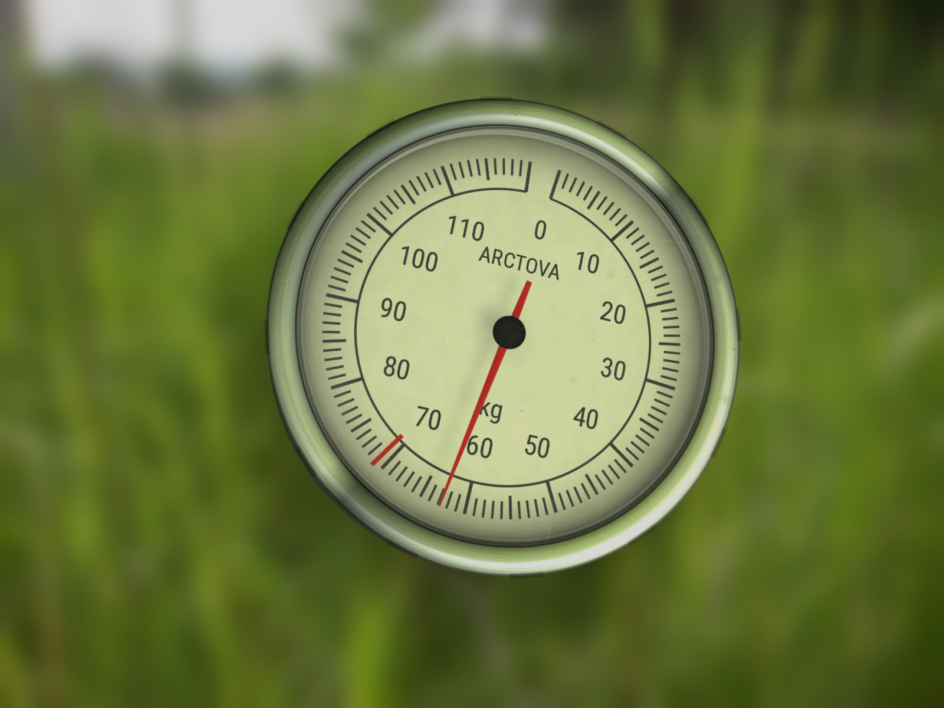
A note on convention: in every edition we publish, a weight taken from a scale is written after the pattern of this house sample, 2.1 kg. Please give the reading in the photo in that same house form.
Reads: 63 kg
